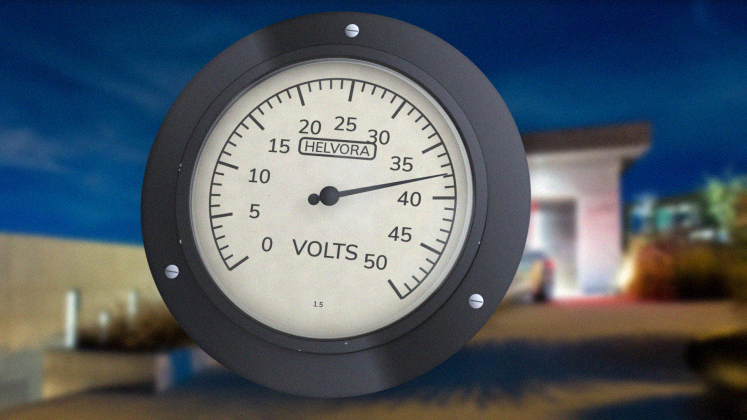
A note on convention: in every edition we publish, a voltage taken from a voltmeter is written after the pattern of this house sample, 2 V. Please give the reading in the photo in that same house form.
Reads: 38 V
